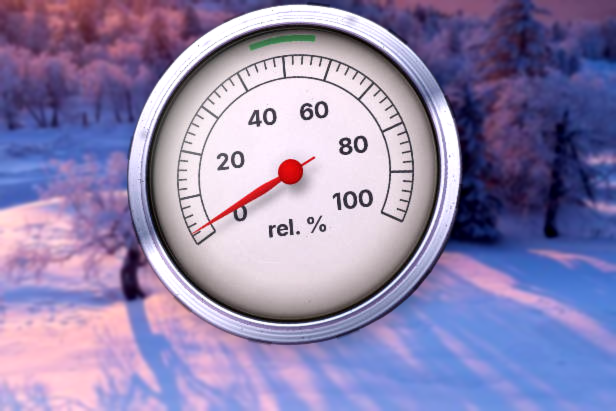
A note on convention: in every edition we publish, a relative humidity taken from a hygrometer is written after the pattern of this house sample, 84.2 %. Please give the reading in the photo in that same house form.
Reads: 2 %
